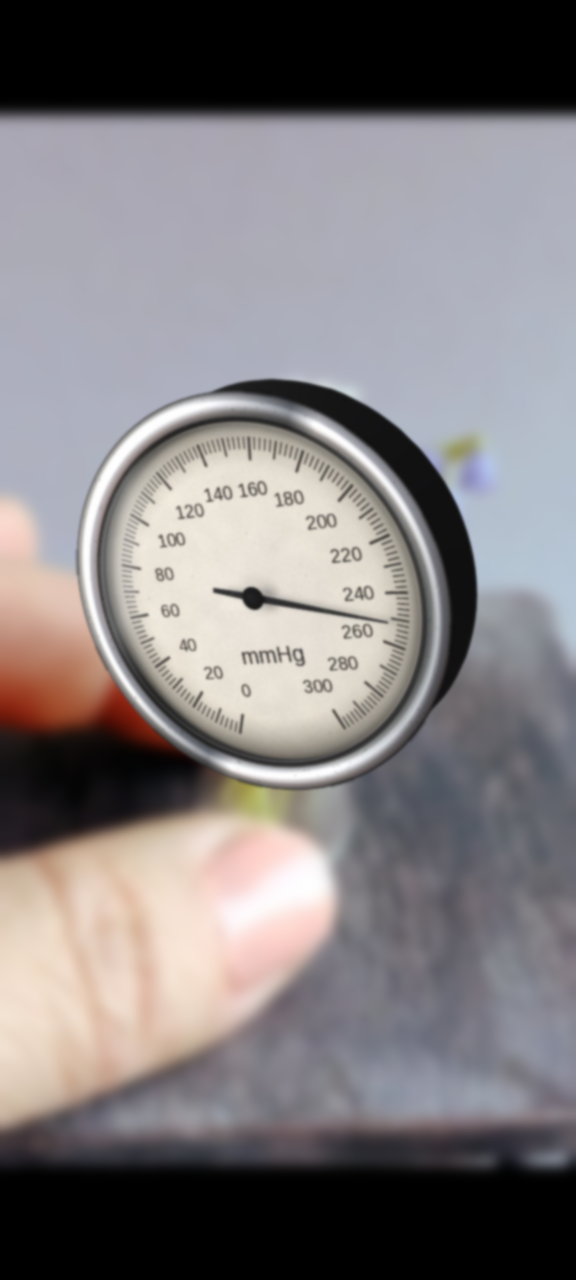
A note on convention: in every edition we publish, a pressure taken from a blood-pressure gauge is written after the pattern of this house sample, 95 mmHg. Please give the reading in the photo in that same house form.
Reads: 250 mmHg
